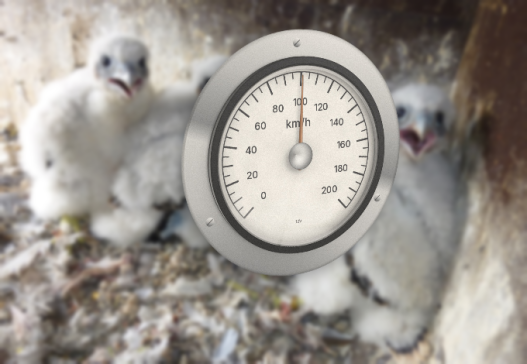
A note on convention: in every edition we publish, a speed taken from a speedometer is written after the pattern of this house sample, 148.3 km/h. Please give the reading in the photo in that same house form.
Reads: 100 km/h
